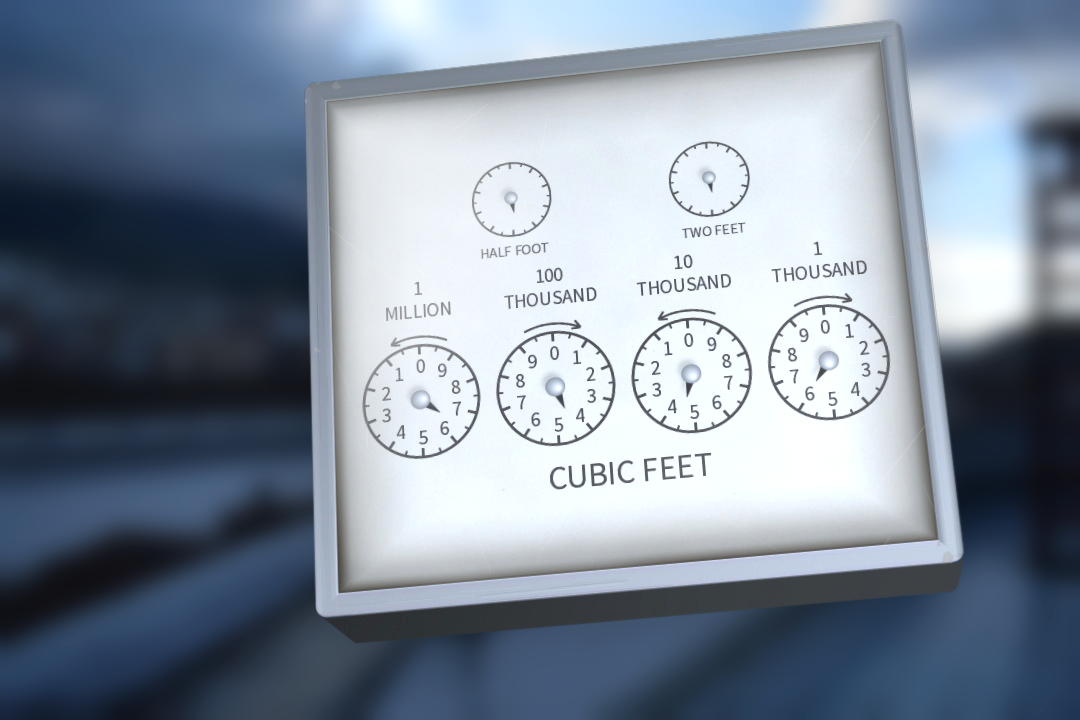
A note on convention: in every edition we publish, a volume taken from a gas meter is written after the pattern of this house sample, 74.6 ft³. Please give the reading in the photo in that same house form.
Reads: 644600 ft³
